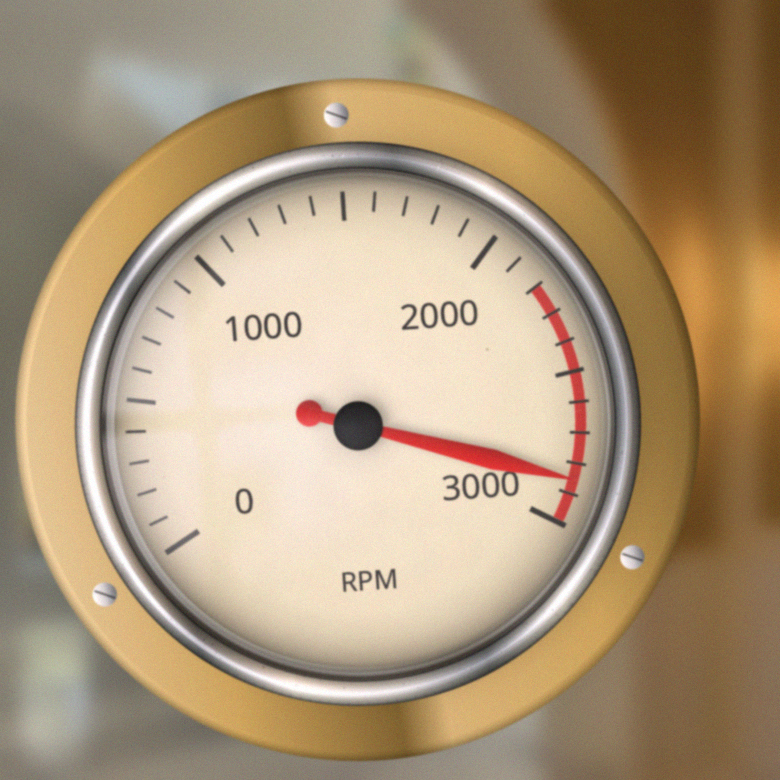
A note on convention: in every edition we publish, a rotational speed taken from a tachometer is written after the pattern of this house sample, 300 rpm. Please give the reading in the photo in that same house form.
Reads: 2850 rpm
